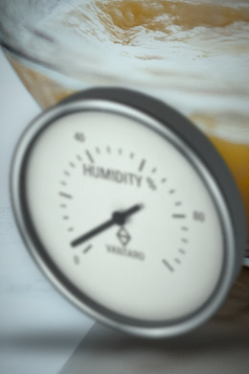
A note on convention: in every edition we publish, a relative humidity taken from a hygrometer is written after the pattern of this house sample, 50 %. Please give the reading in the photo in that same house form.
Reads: 4 %
